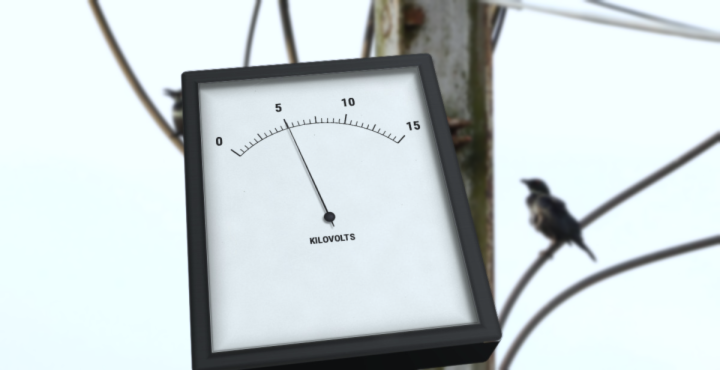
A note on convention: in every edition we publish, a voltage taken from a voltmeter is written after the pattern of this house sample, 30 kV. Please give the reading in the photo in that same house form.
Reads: 5 kV
